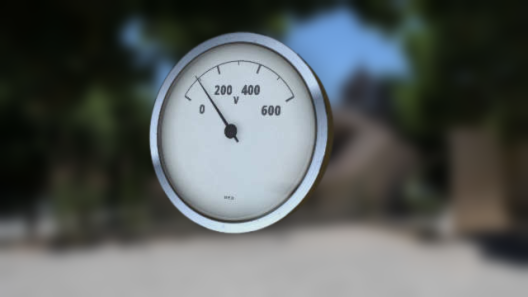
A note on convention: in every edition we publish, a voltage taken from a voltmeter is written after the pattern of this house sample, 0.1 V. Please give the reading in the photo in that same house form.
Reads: 100 V
